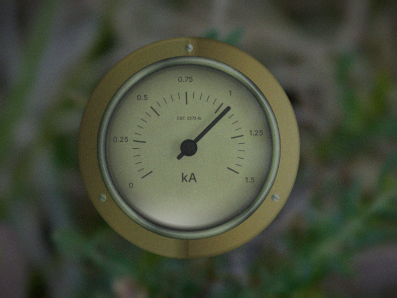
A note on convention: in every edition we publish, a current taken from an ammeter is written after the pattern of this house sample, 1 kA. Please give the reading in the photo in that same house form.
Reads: 1.05 kA
